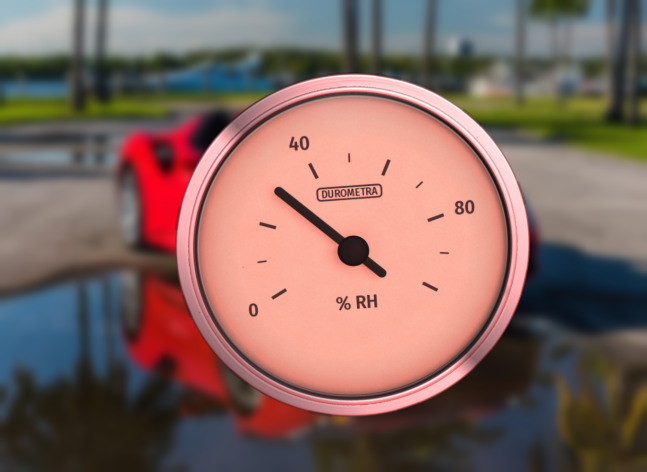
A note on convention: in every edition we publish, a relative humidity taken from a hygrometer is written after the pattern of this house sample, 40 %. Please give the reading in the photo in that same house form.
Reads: 30 %
